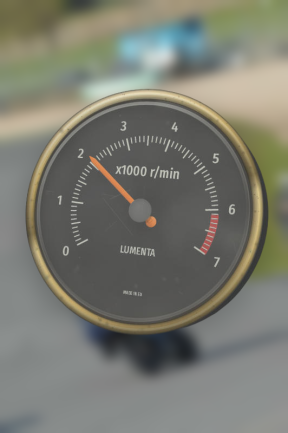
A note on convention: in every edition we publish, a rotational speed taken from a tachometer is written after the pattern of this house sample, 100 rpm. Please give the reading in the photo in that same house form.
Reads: 2100 rpm
